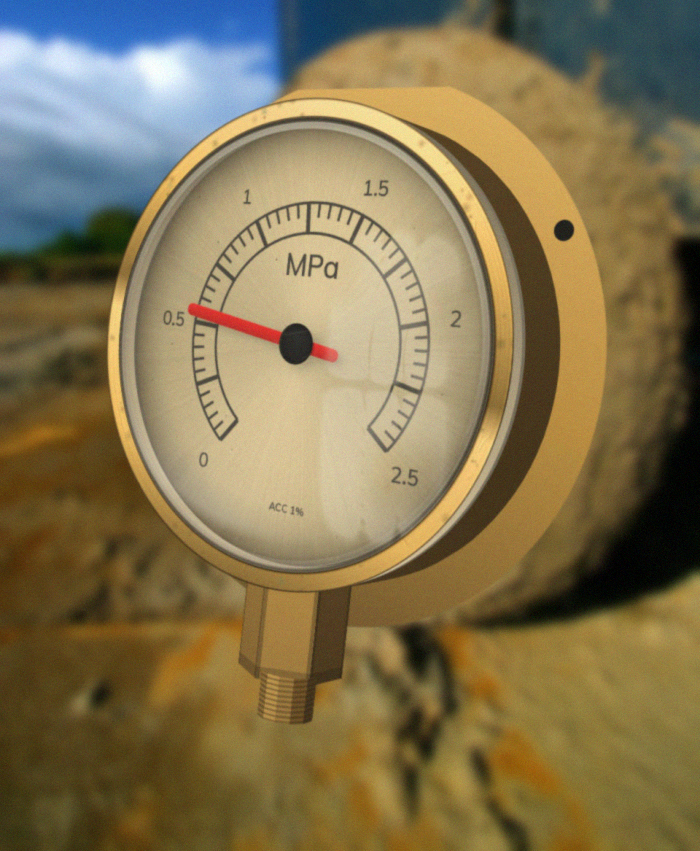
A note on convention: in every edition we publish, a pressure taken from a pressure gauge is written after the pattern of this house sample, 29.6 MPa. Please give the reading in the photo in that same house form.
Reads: 0.55 MPa
